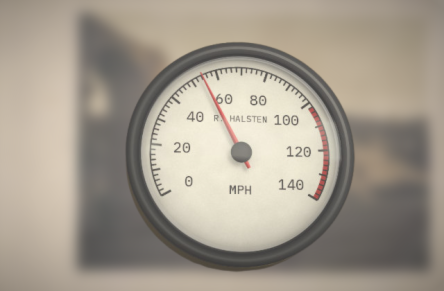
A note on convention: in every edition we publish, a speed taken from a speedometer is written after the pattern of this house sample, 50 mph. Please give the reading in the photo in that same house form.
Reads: 54 mph
